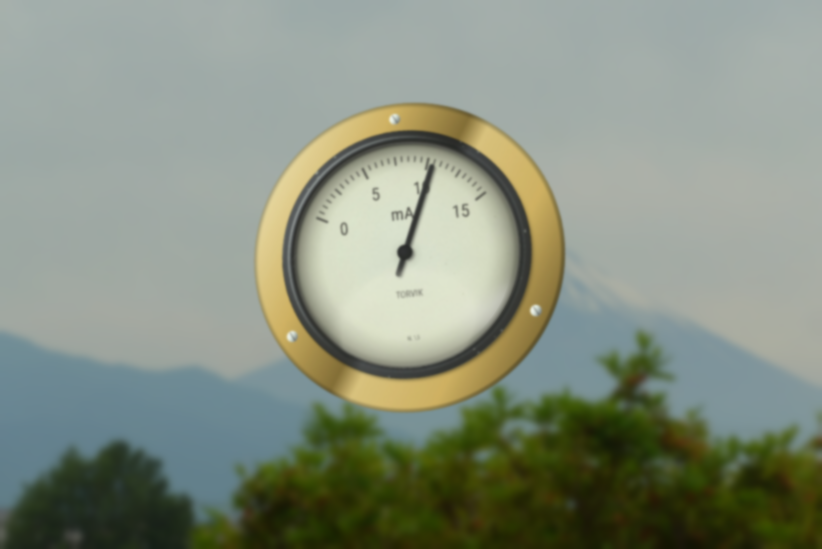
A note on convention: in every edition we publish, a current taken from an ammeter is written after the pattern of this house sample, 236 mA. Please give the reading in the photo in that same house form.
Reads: 10.5 mA
